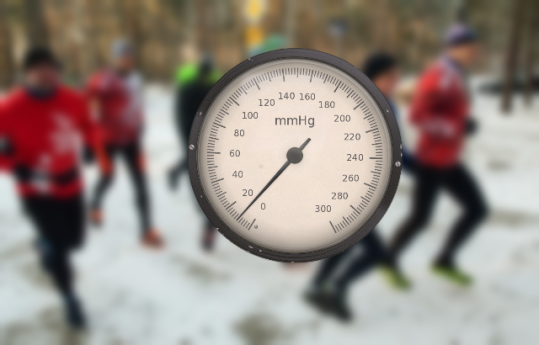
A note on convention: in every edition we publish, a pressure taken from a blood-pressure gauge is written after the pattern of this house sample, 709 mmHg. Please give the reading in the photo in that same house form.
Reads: 10 mmHg
